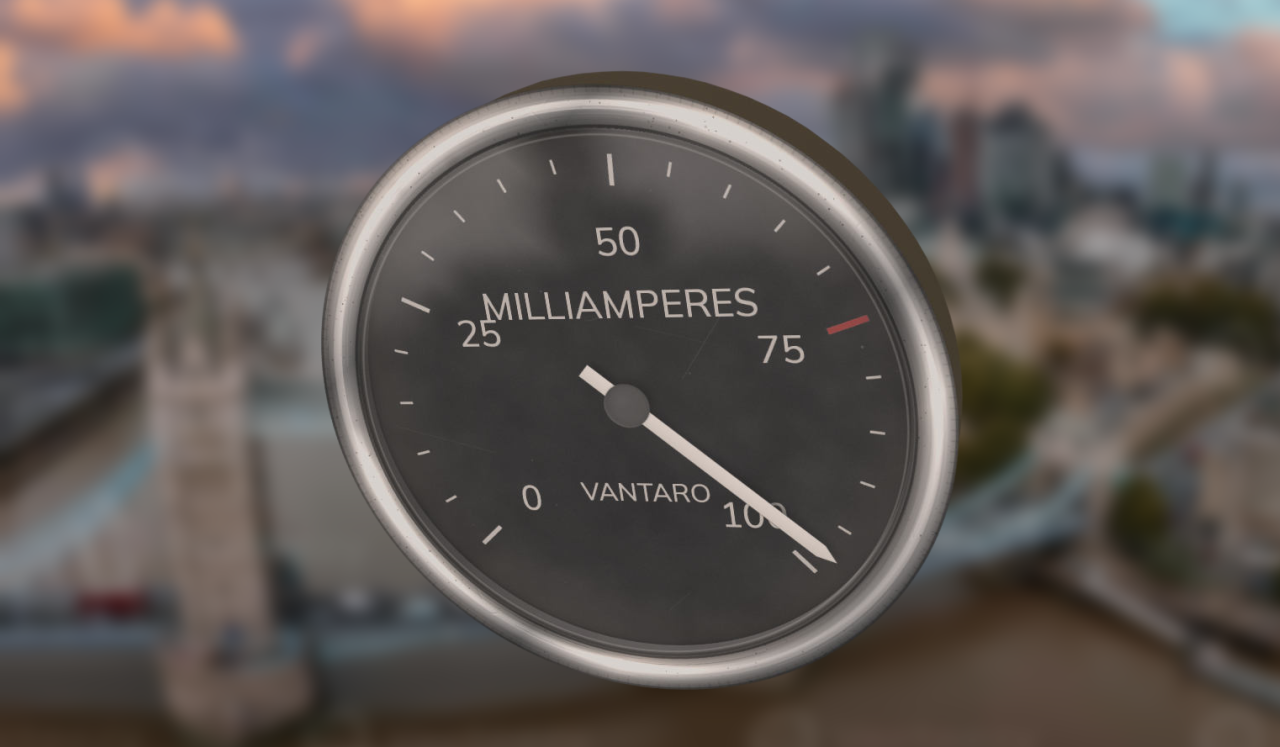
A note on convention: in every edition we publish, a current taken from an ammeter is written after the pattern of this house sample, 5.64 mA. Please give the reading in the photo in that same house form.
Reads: 97.5 mA
